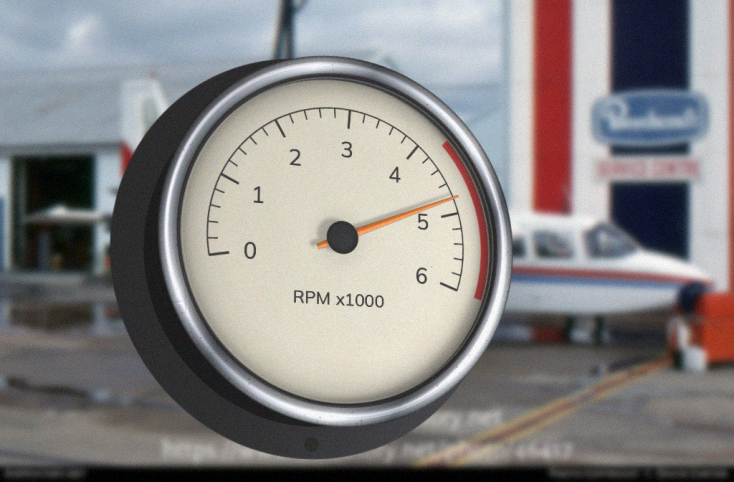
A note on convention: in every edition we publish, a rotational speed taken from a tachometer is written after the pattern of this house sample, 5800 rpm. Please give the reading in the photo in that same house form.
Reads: 4800 rpm
